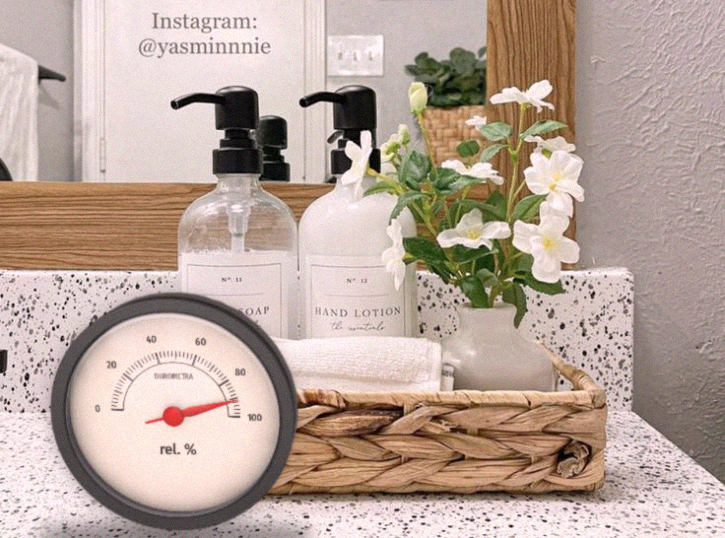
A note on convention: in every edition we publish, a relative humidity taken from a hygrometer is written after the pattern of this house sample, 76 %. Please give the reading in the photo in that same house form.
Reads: 90 %
